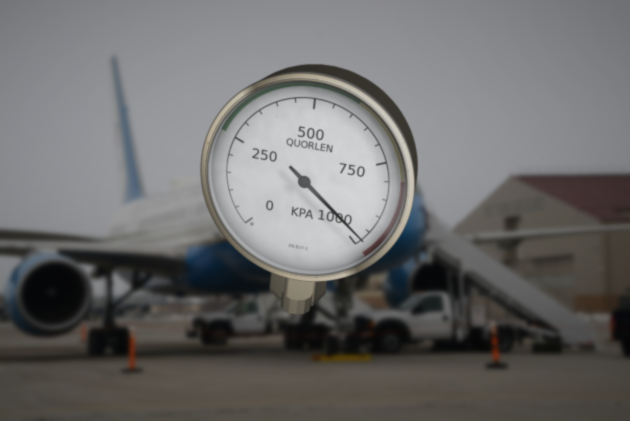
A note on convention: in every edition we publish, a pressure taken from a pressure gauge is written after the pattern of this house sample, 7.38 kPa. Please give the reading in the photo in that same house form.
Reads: 975 kPa
